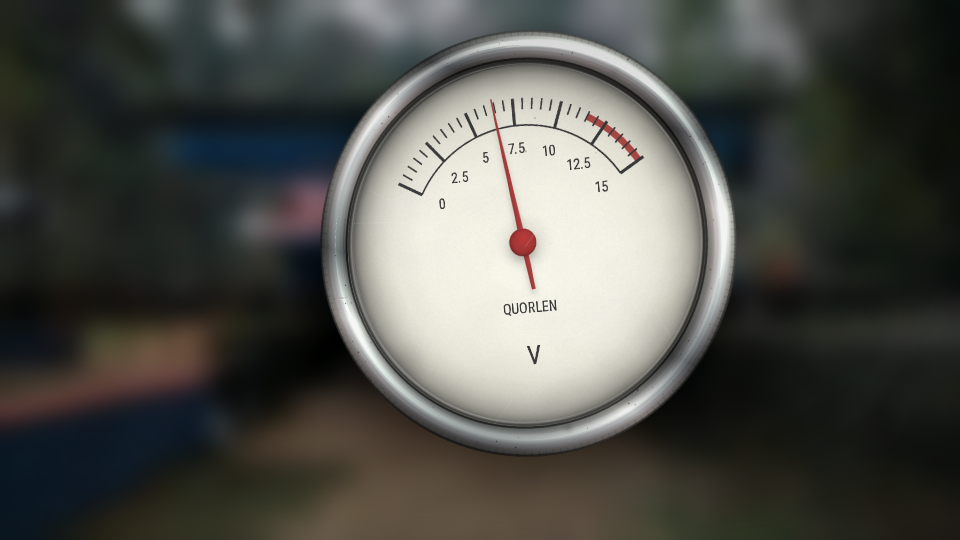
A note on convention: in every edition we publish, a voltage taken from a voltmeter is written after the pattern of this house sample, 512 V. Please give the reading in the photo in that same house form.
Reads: 6.5 V
